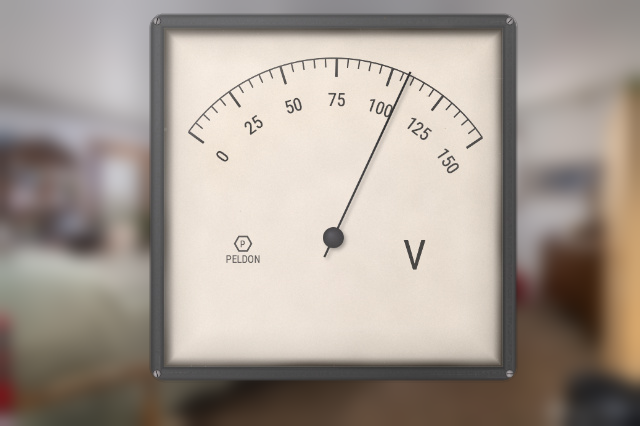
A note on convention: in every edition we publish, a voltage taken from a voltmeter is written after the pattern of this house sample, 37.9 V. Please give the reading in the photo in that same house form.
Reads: 107.5 V
